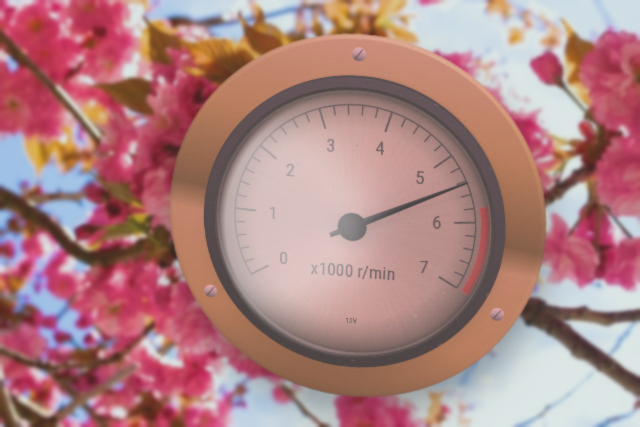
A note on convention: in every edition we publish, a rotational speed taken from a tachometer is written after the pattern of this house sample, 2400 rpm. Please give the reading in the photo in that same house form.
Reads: 5400 rpm
